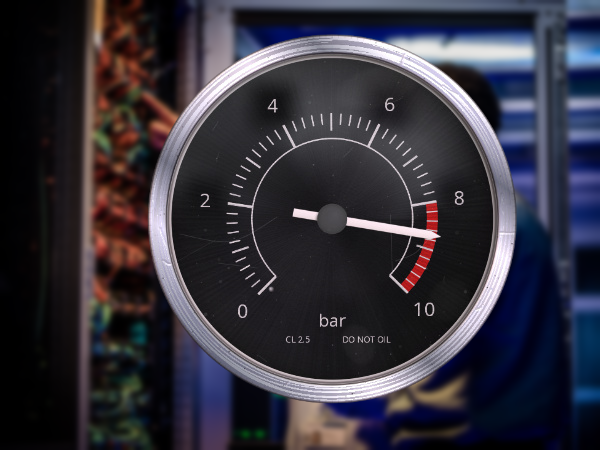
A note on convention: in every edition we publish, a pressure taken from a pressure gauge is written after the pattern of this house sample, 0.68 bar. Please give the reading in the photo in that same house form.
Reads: 8.7 bar
